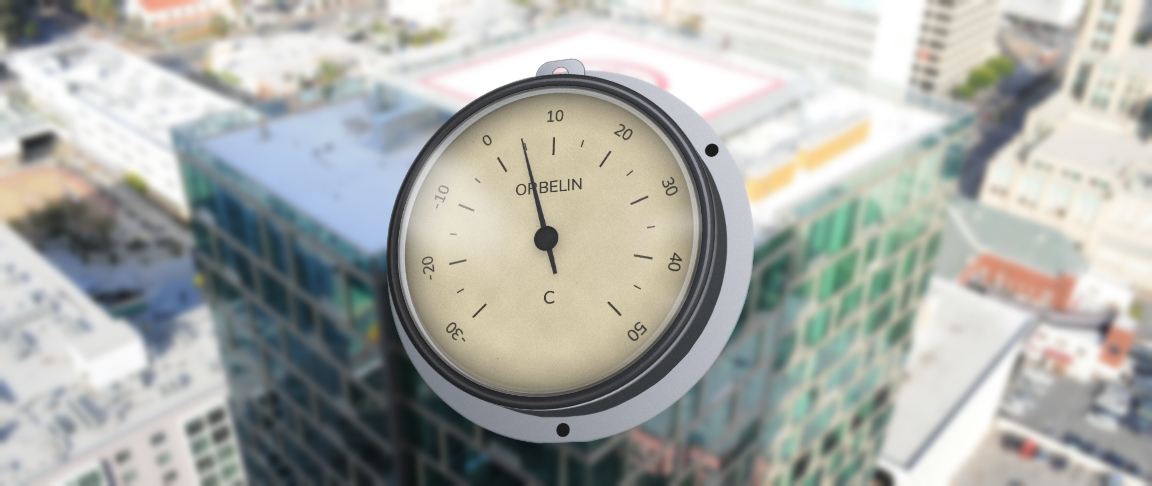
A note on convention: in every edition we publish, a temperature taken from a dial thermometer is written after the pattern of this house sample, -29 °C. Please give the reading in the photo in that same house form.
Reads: 5 °C
